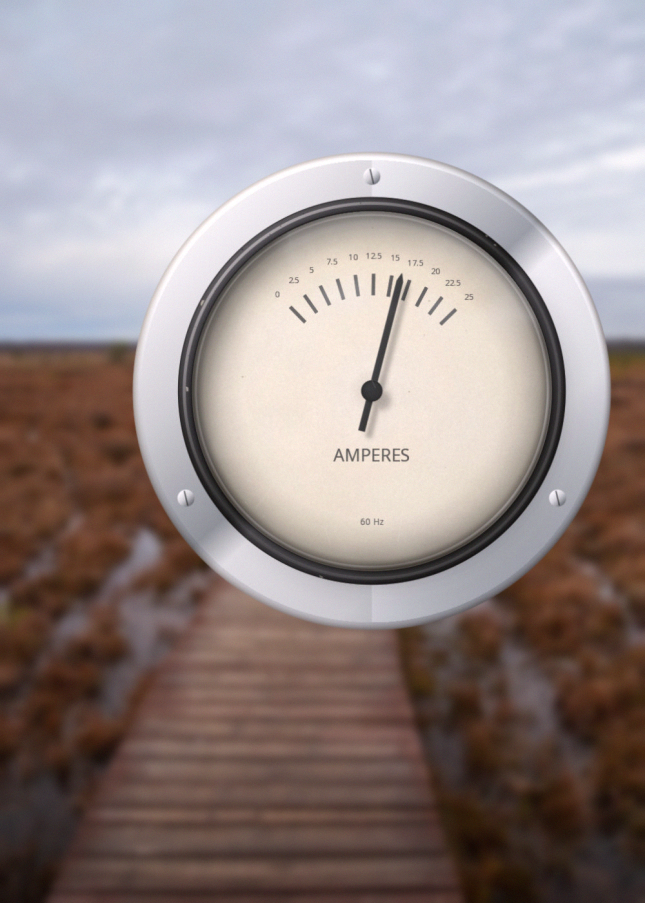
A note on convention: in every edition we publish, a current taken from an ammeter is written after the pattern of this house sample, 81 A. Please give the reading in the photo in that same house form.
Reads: 16.25 A
